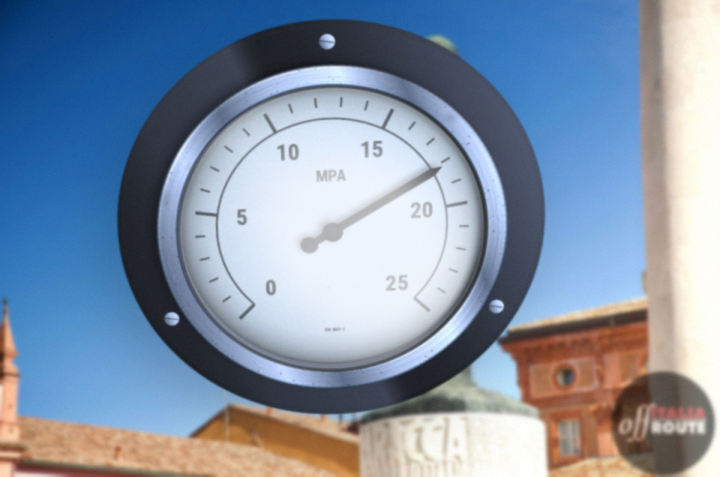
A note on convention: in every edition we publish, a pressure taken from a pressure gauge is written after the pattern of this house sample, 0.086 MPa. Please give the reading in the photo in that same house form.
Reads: 18 MPa
